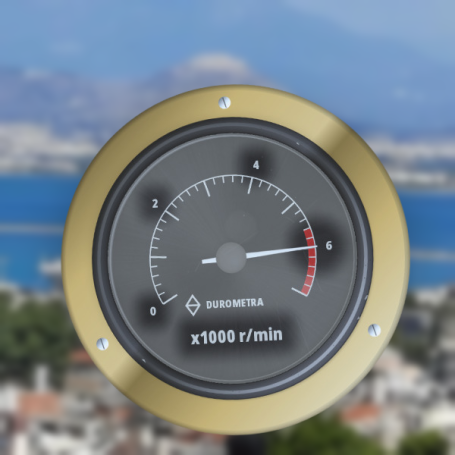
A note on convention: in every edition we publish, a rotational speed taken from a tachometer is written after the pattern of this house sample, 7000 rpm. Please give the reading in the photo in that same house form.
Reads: 6000 rpm
